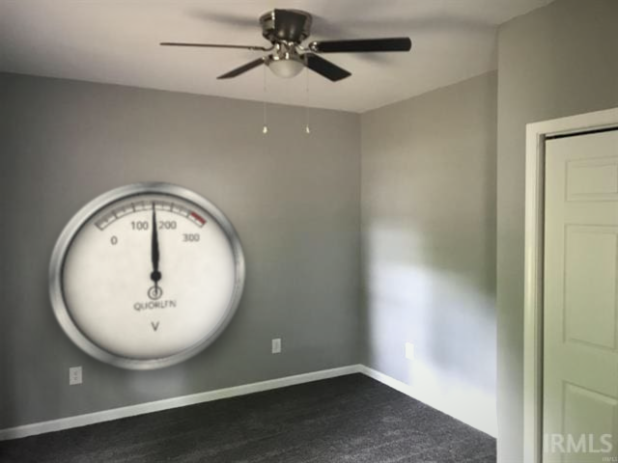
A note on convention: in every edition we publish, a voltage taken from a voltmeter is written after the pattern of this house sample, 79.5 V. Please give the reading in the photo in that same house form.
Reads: 150 V
